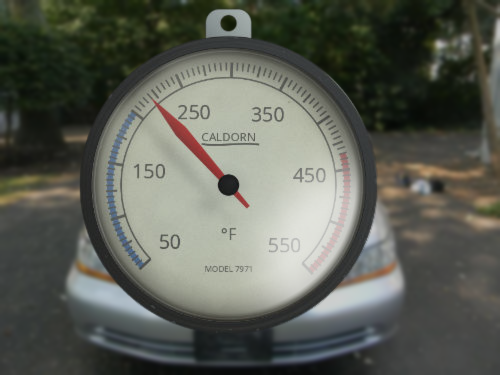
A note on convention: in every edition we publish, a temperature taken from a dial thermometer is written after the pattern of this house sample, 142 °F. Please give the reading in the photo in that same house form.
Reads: 220 °F
